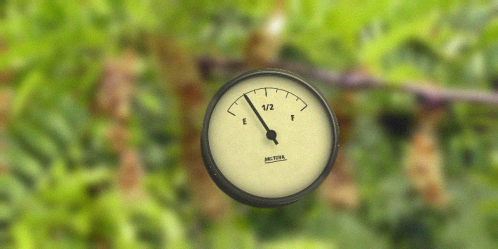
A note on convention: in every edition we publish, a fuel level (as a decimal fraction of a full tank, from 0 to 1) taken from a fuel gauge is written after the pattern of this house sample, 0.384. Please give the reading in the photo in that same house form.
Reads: 0.25
